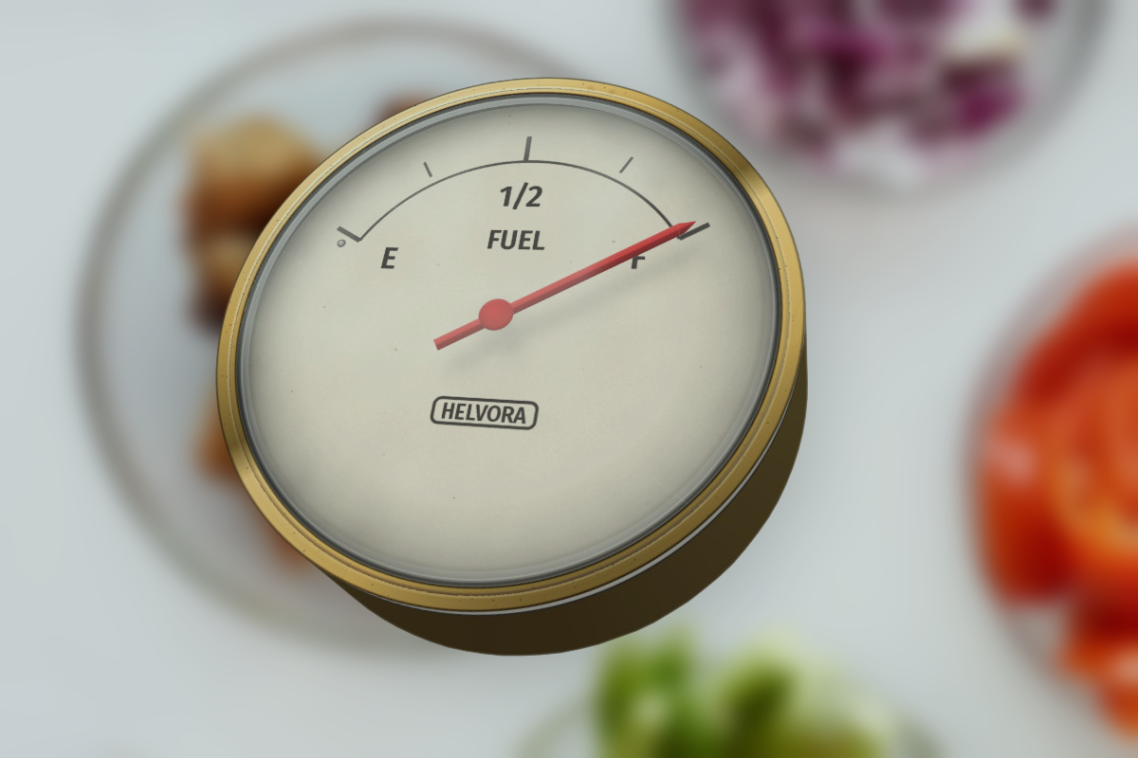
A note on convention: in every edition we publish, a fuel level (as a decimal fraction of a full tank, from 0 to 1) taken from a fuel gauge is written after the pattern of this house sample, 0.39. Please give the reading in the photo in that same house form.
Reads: 1
